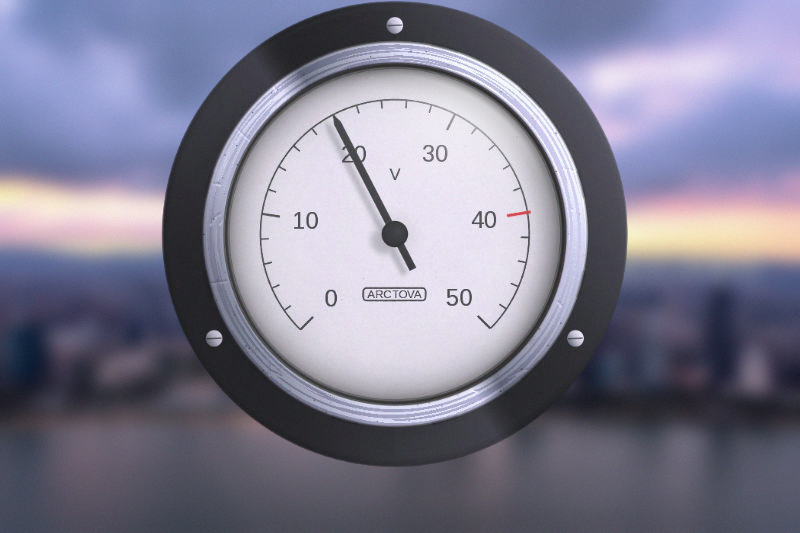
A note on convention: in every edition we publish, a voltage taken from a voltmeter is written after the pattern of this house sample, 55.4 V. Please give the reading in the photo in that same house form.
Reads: 20 V
